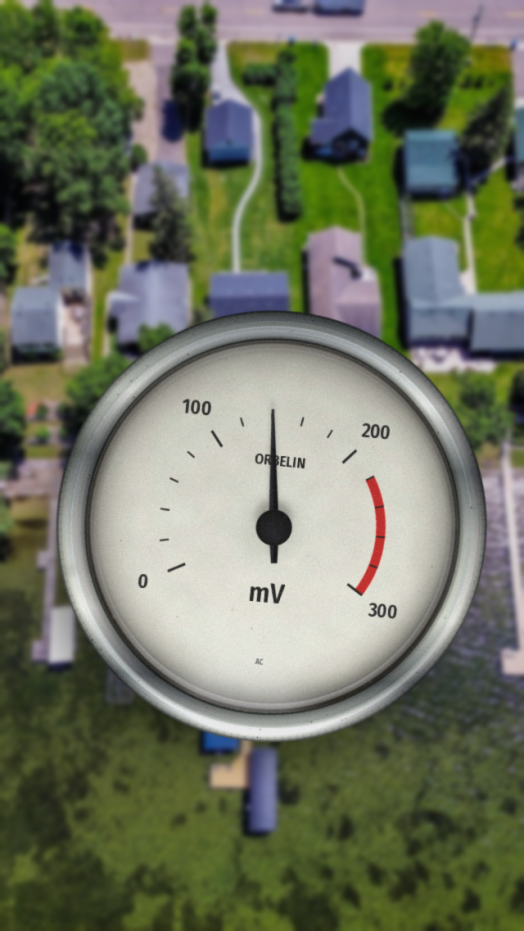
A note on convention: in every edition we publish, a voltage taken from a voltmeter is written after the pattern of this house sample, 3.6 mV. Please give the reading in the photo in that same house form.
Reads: 140 mV
